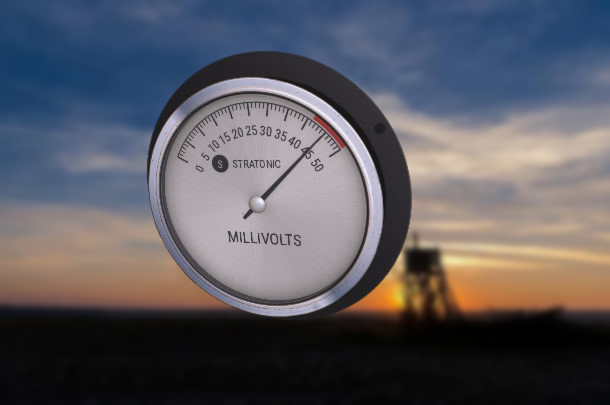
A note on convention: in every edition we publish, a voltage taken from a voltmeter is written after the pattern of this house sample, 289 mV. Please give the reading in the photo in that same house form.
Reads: 45 mV
